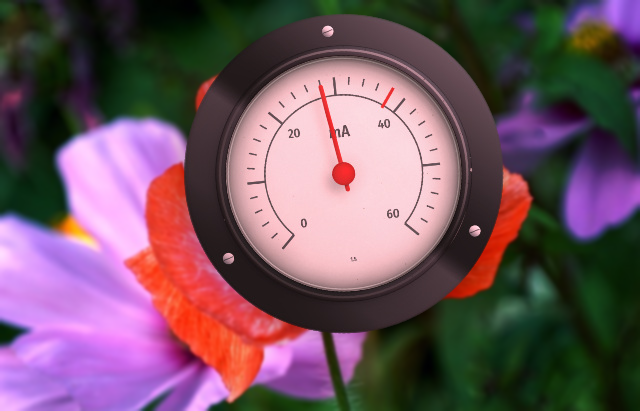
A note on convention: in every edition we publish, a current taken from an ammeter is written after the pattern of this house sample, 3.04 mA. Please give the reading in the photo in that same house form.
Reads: 28 mA
